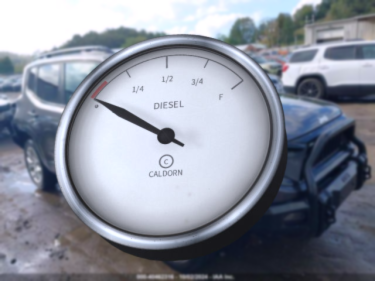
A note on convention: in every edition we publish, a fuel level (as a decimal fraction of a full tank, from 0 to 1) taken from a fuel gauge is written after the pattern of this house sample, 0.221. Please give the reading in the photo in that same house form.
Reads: 0
